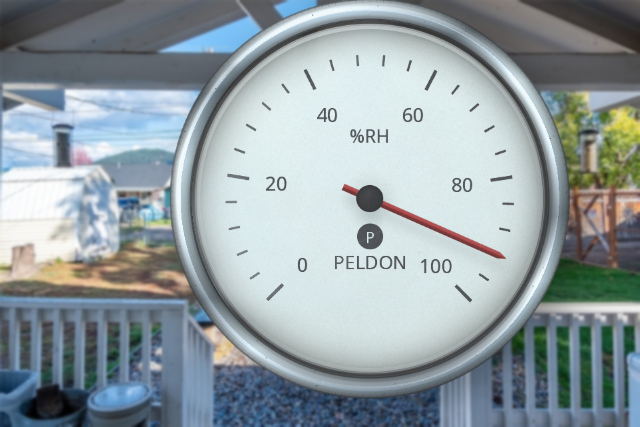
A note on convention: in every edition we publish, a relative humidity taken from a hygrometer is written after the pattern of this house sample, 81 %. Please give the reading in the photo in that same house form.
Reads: 92 %
